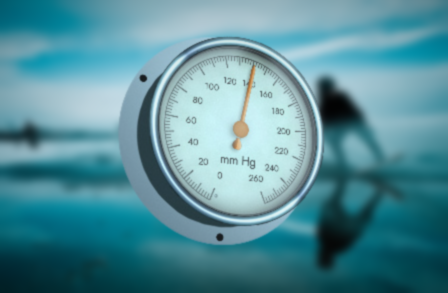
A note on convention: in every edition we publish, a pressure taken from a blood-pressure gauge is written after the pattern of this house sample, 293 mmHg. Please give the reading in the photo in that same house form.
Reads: 140 mmHg
